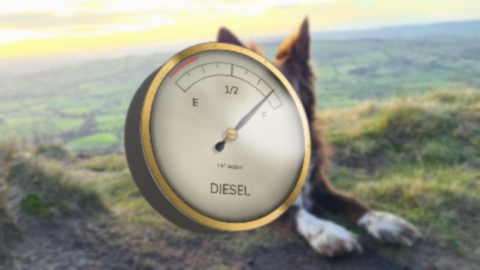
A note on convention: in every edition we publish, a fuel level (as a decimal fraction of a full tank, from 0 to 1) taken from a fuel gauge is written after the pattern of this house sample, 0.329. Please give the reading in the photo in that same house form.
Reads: 0.875
